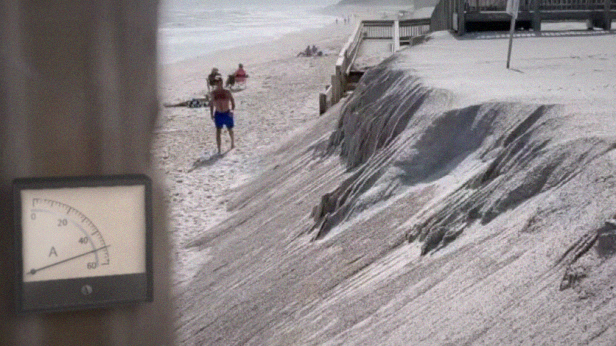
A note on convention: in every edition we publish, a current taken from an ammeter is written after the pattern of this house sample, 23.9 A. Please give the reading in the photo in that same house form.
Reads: 50 A
